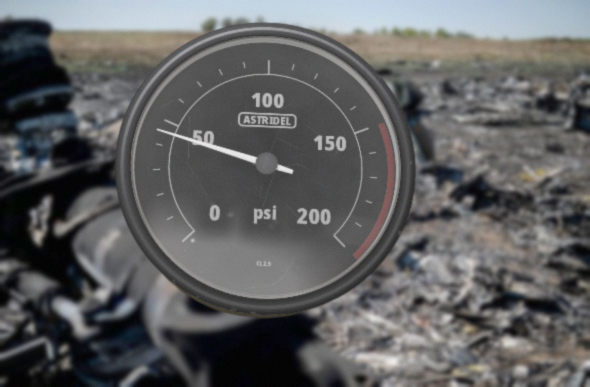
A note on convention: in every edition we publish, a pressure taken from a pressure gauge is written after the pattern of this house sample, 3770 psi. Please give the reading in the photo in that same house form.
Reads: 45 psi
